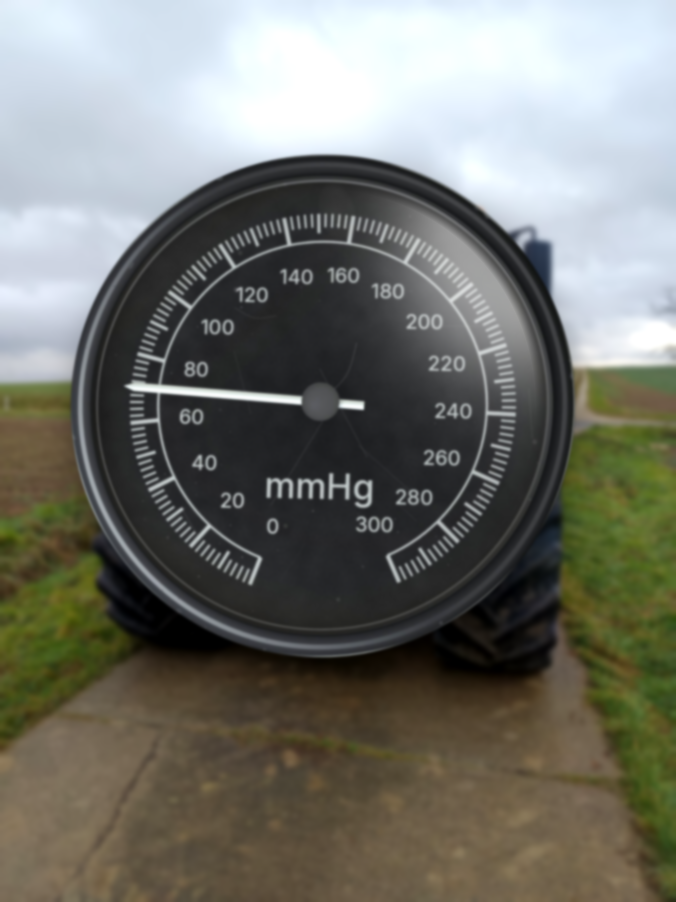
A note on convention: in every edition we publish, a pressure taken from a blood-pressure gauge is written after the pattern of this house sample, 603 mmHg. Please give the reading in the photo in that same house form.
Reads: 70 mmHg
